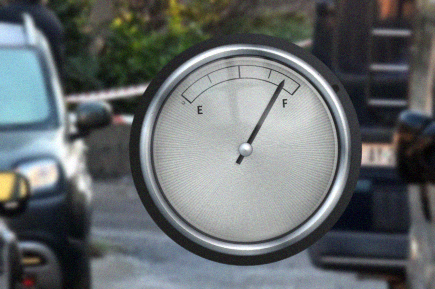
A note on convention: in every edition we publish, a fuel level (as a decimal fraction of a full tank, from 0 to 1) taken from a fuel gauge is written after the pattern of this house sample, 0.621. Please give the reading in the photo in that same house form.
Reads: 0.875
